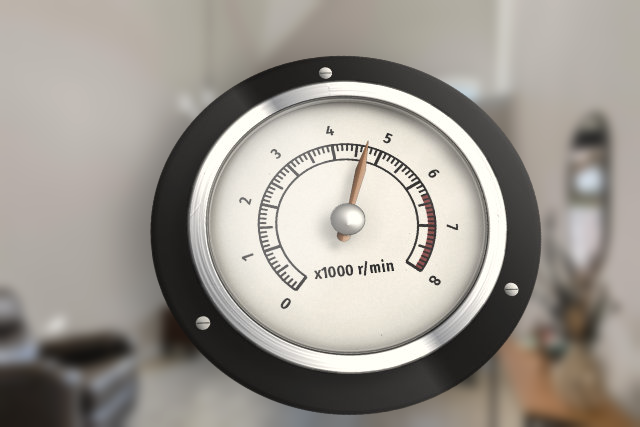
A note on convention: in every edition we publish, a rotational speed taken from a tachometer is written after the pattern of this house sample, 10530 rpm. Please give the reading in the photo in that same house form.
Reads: 4700 rpm
